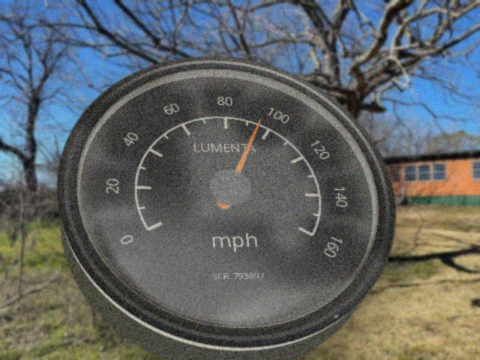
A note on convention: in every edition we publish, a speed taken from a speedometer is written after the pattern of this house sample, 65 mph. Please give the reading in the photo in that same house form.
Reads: 95 mph
